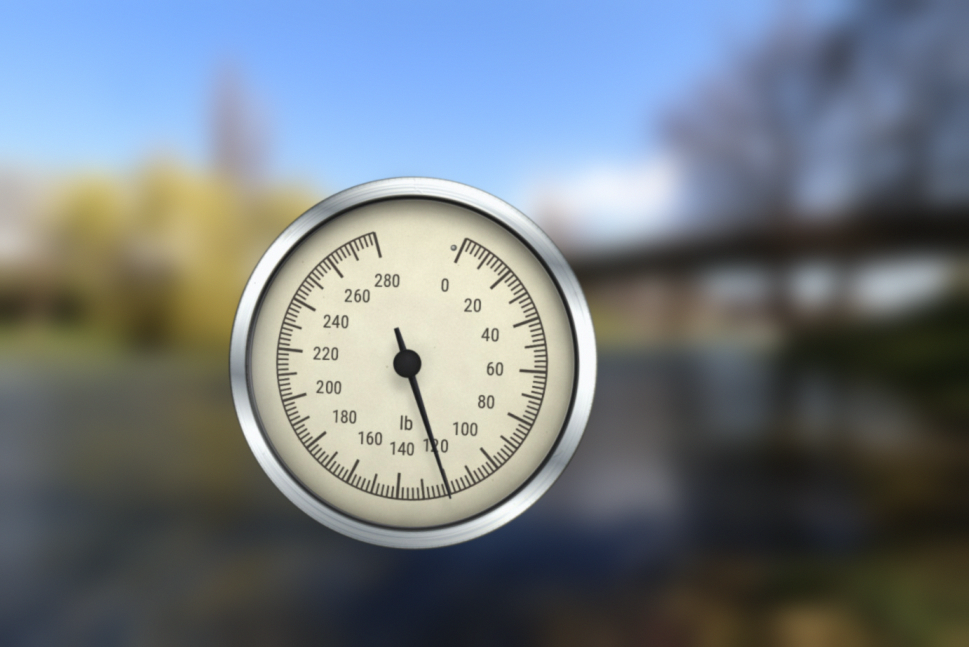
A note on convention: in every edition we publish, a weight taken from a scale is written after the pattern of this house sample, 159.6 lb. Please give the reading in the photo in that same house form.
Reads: 120 lb
